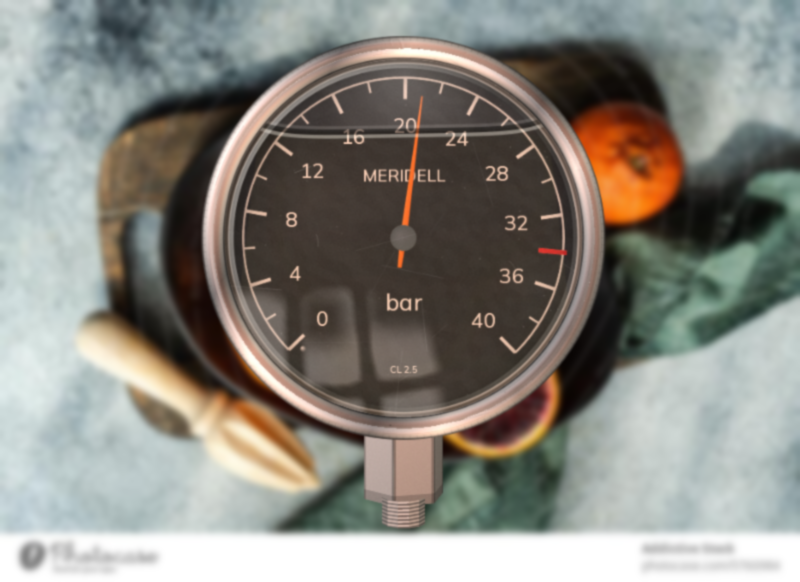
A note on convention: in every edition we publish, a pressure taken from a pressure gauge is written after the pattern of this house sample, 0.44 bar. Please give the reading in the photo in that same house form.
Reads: 21 bar
